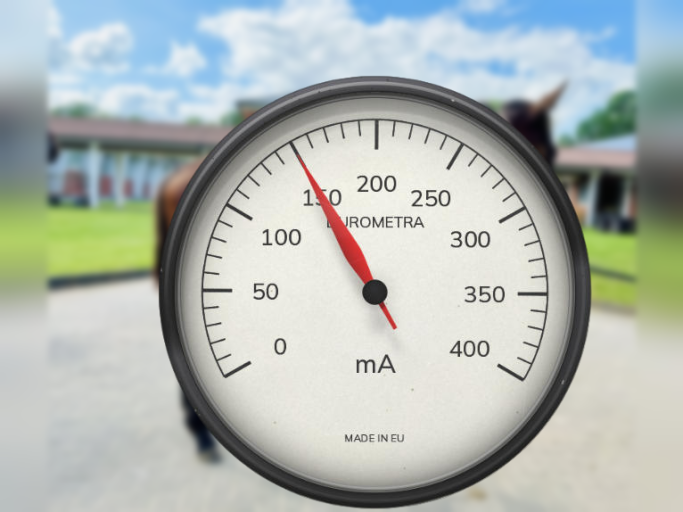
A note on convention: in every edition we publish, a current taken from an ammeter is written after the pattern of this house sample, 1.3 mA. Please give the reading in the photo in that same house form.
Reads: 150 mA
